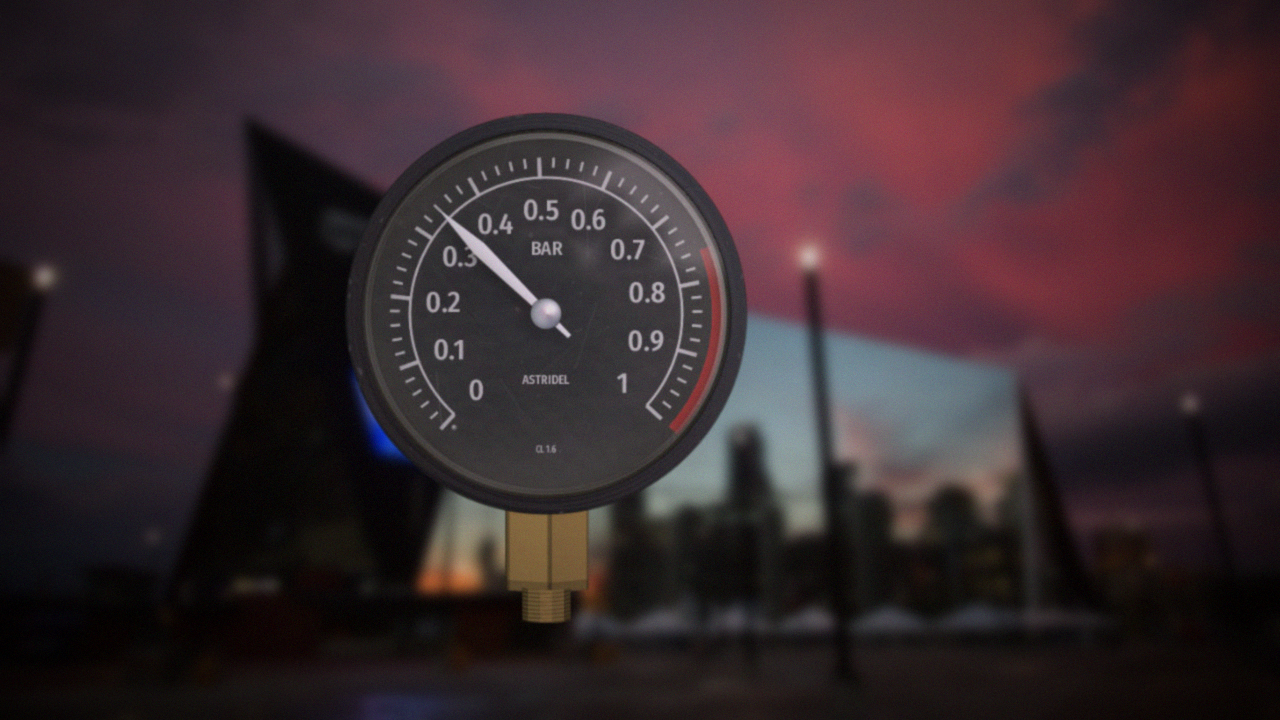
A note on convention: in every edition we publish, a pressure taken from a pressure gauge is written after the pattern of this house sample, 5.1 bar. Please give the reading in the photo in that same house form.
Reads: 0.34 bar
